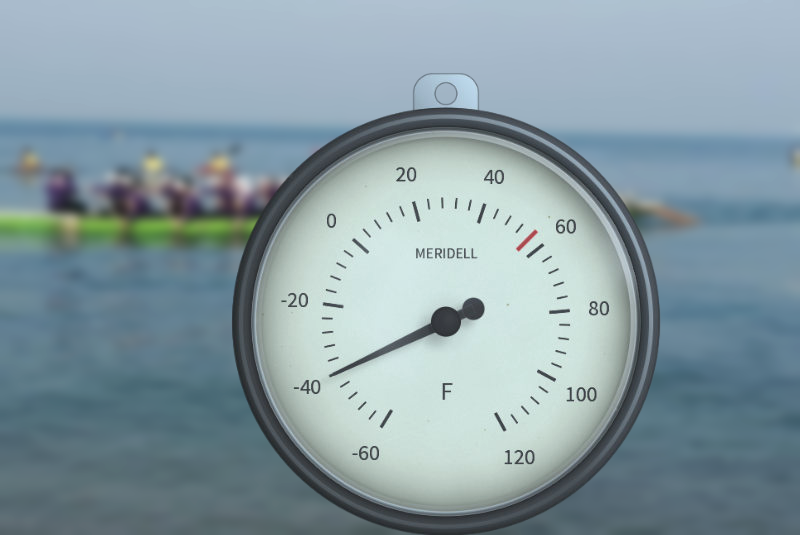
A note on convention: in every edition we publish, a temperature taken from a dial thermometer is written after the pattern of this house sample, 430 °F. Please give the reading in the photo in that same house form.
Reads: -40 °F
